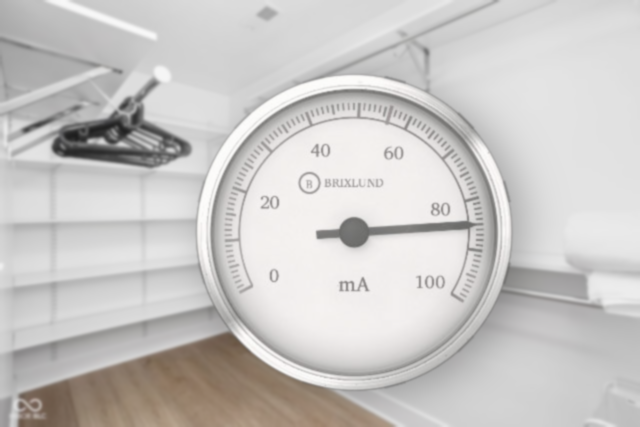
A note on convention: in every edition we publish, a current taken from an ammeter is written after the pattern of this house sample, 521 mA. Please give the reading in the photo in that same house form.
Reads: 85 mA
